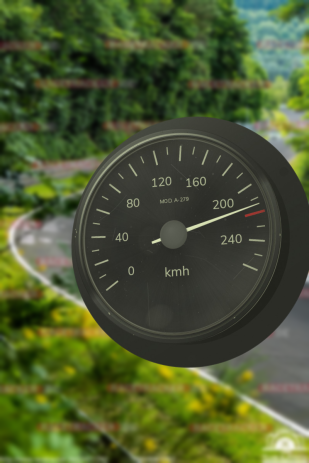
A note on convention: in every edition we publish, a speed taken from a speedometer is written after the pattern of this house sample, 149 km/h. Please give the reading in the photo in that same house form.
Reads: 215 km/h
